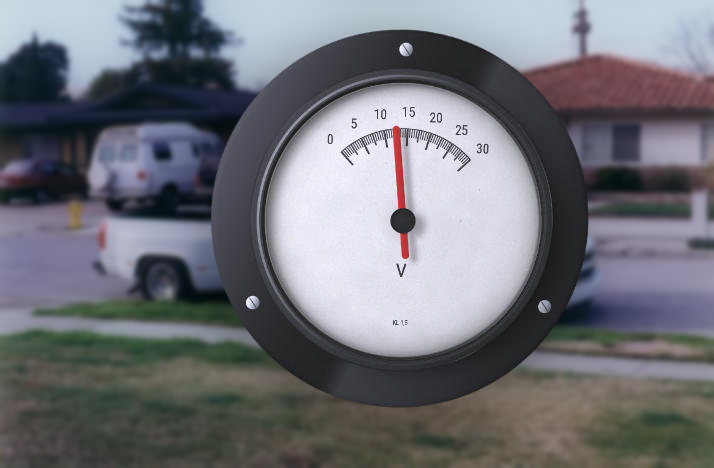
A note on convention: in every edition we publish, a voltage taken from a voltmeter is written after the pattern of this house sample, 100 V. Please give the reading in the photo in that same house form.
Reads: 12.5 V
